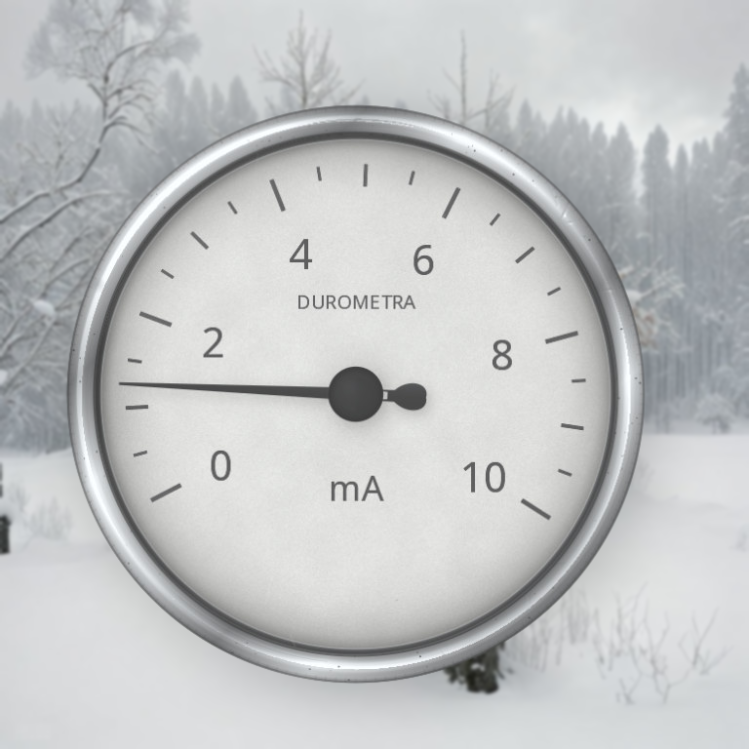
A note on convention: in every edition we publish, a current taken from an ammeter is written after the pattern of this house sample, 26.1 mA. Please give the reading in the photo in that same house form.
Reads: 1.25 mA
